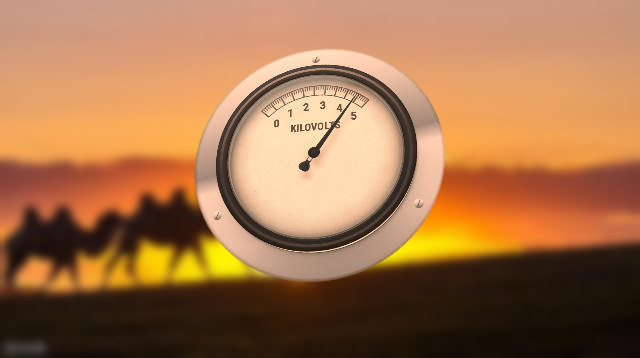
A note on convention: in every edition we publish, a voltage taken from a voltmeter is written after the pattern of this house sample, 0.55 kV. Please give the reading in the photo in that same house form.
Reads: 4.5 kV
